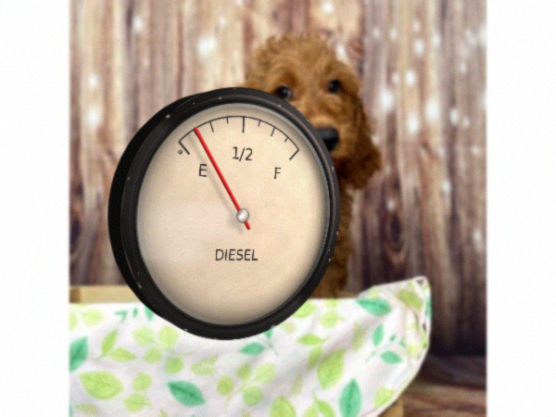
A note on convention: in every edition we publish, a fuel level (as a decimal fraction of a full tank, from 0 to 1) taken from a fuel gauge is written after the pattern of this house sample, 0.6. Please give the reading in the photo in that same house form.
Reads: 0.125
